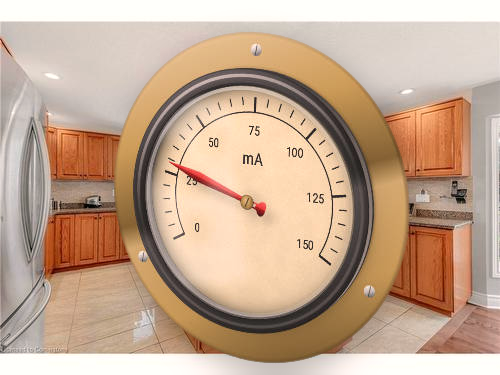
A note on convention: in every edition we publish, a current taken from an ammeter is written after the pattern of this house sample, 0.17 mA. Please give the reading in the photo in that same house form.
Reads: 30 mA
